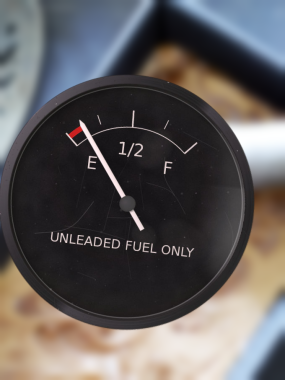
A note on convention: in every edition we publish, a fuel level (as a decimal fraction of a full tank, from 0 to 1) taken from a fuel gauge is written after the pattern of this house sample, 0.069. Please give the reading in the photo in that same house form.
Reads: 0.125
